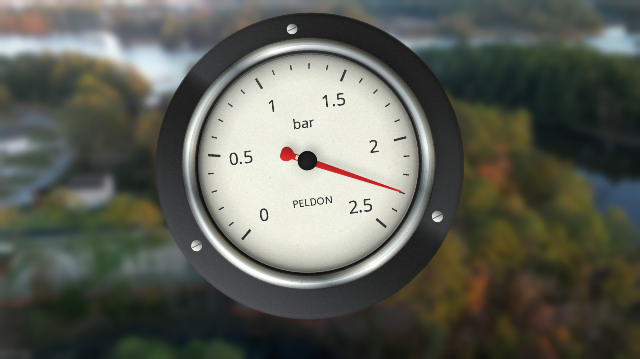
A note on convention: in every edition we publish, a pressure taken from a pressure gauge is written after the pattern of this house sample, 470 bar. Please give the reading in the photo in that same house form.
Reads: 2.3 bar
